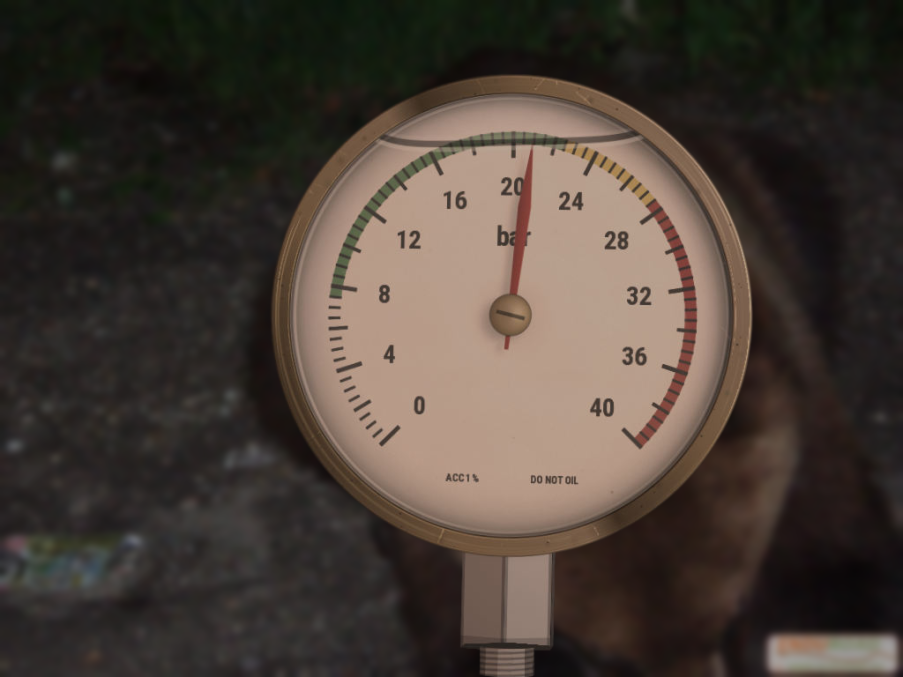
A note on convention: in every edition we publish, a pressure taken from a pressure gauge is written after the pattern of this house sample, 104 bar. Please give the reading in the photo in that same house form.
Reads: 21 bar
